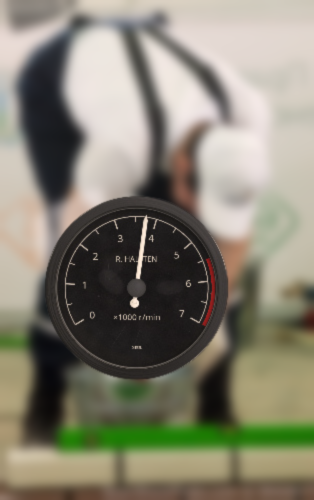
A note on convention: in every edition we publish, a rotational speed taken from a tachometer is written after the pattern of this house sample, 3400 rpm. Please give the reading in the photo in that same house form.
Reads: 3750 rpm
